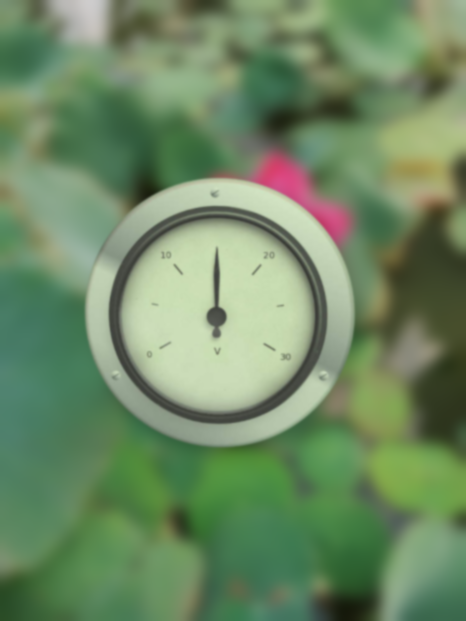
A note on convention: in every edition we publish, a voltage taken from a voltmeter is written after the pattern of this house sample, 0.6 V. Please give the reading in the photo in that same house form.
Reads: 15 V
